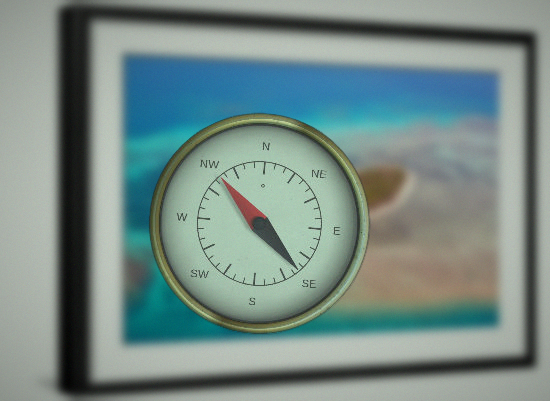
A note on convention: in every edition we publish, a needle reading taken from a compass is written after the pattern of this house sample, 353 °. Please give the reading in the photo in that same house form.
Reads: 315 °
